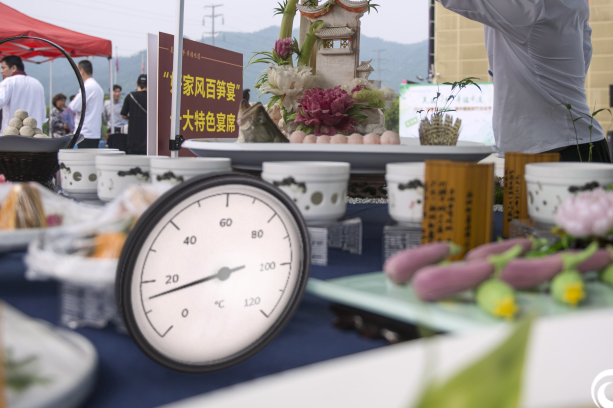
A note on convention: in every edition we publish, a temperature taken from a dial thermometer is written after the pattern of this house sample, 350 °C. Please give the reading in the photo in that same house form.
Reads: 15 °C
